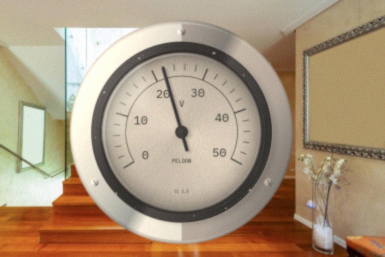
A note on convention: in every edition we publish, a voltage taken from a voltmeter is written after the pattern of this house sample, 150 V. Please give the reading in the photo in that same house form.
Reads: 22 V
